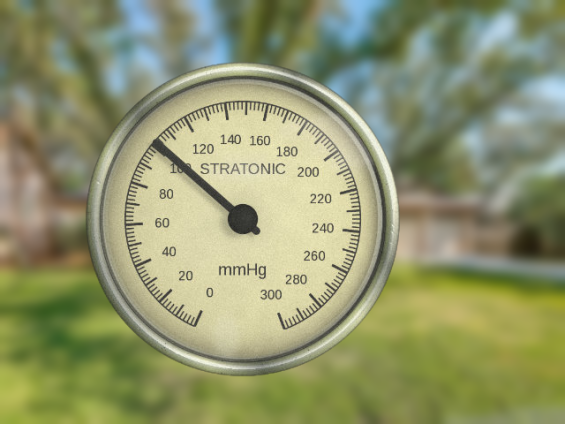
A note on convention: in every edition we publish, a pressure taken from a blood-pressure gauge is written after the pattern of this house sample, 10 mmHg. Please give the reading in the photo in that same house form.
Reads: 102 mmHg
